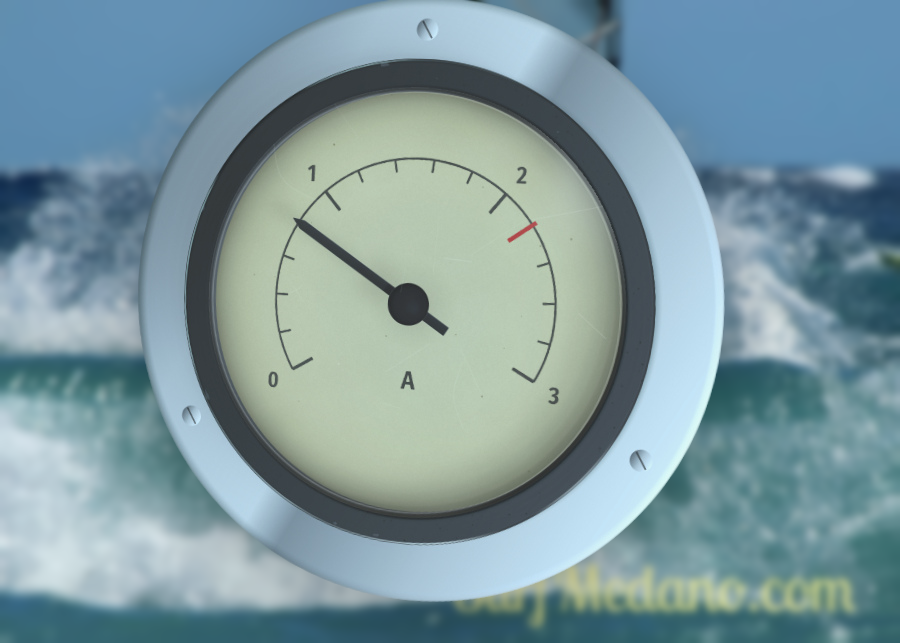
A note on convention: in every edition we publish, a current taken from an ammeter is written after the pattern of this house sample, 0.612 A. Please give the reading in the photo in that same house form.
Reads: 0.8 A
